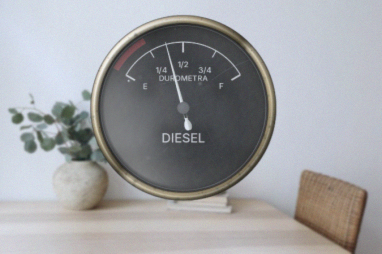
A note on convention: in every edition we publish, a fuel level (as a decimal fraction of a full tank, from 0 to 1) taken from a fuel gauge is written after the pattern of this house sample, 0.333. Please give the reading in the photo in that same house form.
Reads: 0.375
